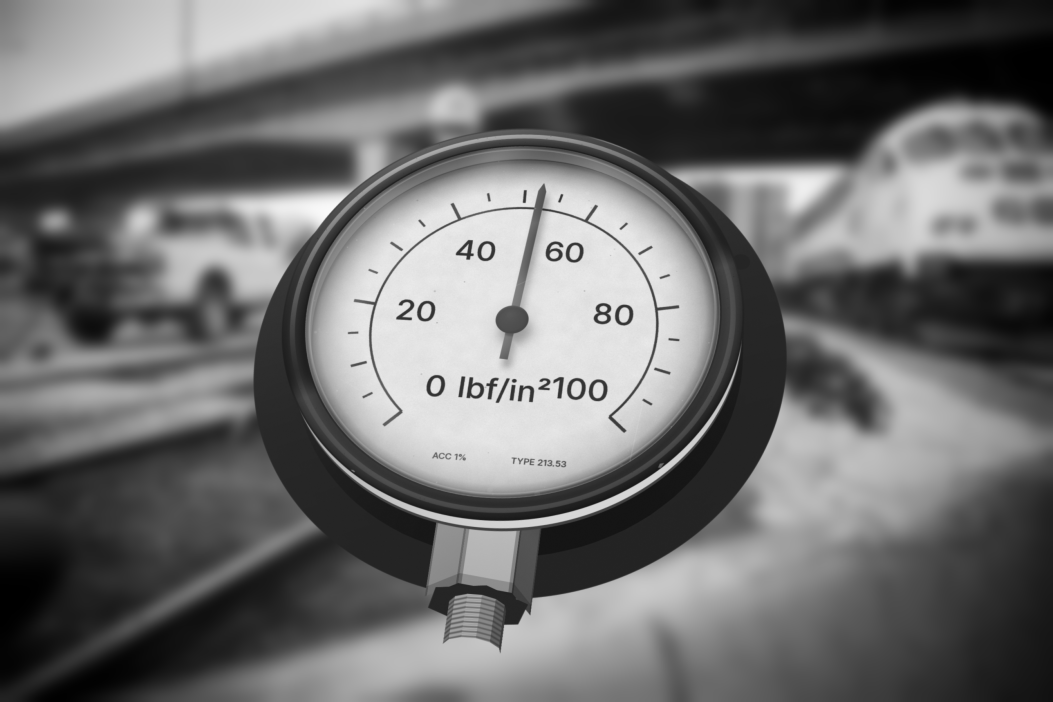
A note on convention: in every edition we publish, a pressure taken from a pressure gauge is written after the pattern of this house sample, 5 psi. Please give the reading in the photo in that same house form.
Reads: 52.5 psi
